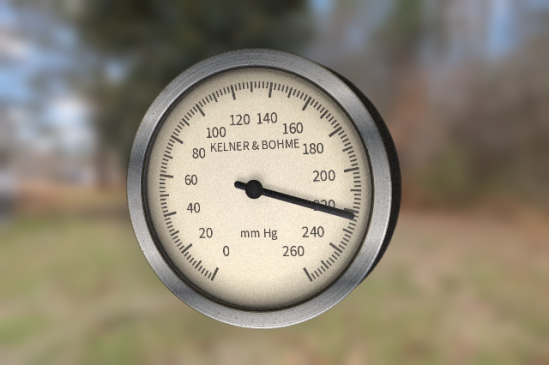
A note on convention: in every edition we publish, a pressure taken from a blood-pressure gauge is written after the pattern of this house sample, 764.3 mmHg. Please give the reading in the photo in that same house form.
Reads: 222 mmHg
